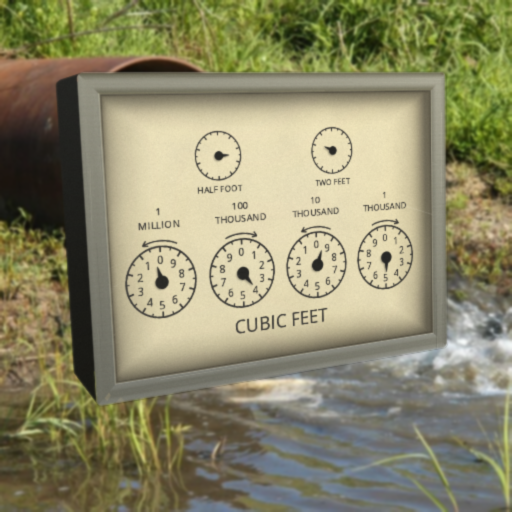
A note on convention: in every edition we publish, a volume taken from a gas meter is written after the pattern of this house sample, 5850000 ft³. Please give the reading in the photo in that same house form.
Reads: 39500 ft³
